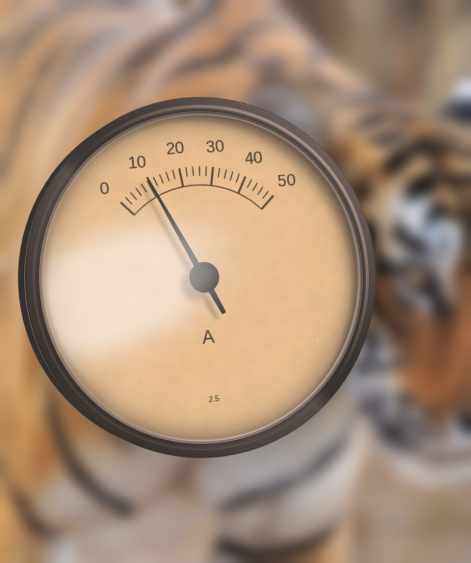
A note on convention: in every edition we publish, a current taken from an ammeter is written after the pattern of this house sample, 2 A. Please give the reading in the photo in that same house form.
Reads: 10 A
